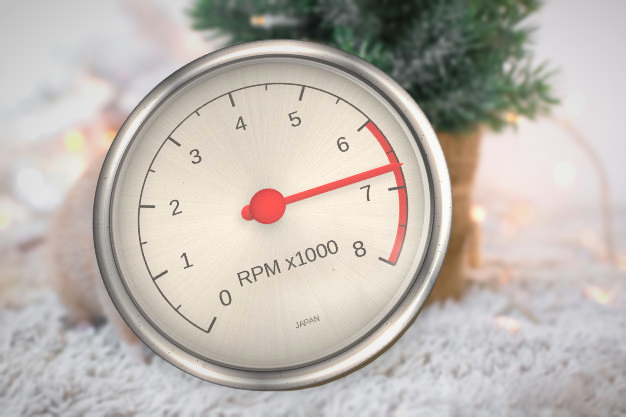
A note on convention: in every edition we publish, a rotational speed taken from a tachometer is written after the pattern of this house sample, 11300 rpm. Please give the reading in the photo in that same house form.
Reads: 6750 rpm
